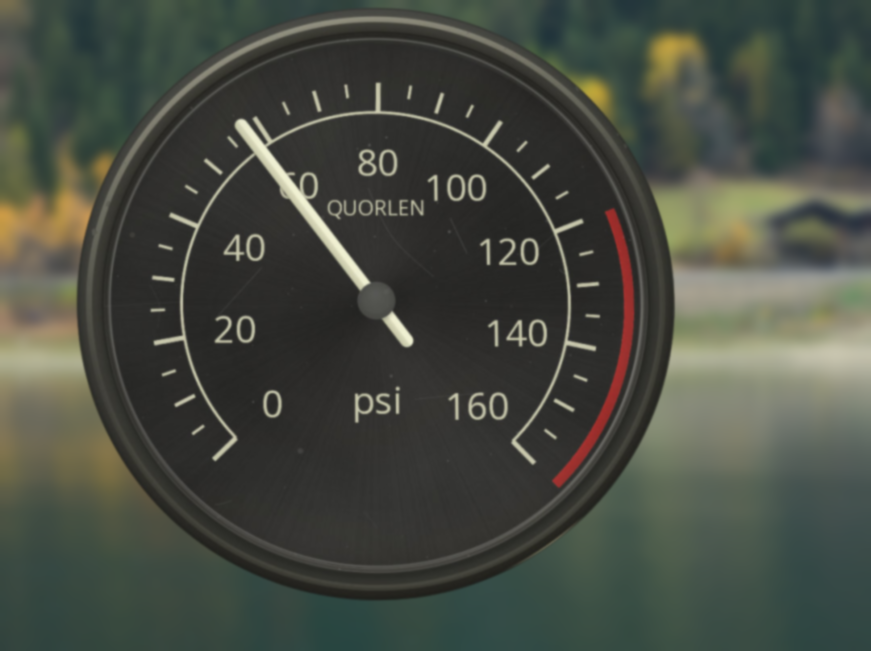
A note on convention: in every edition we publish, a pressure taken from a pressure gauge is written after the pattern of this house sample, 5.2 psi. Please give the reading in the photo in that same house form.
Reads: 57.5 psi
